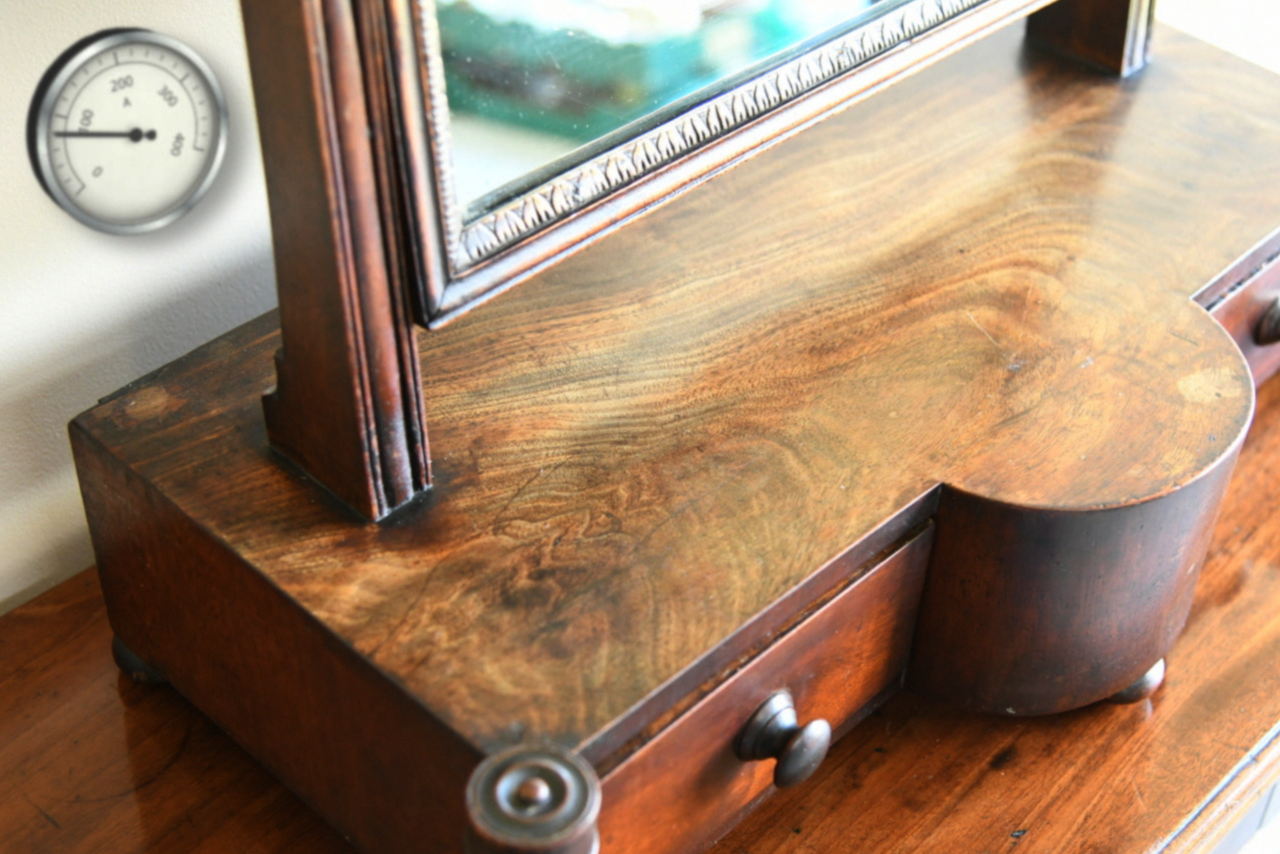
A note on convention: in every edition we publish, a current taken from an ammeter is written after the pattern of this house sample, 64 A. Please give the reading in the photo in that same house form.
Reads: 80 A
